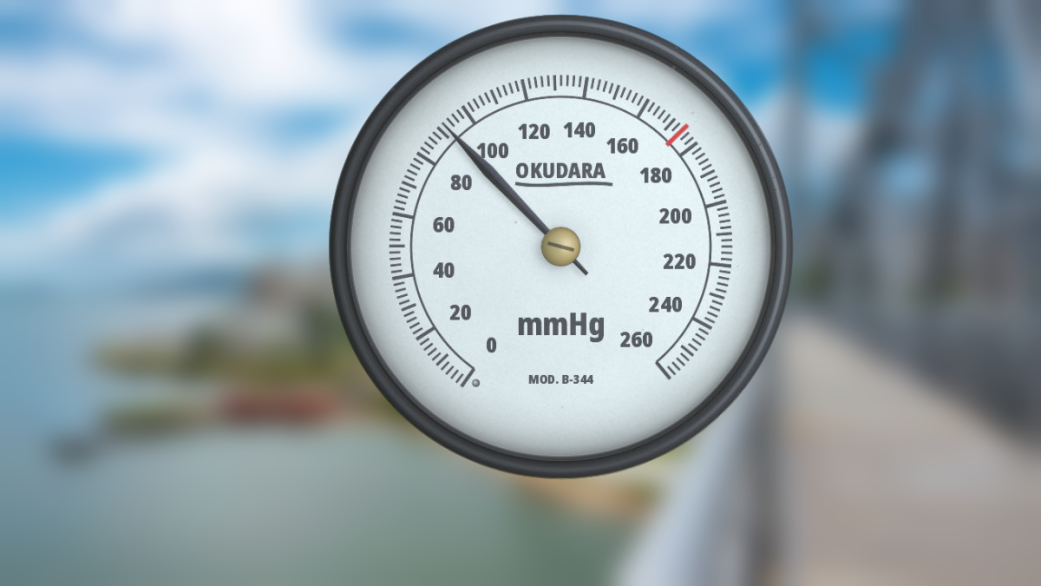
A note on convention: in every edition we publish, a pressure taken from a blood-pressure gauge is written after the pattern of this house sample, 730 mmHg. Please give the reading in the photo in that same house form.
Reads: 92 mmHg
